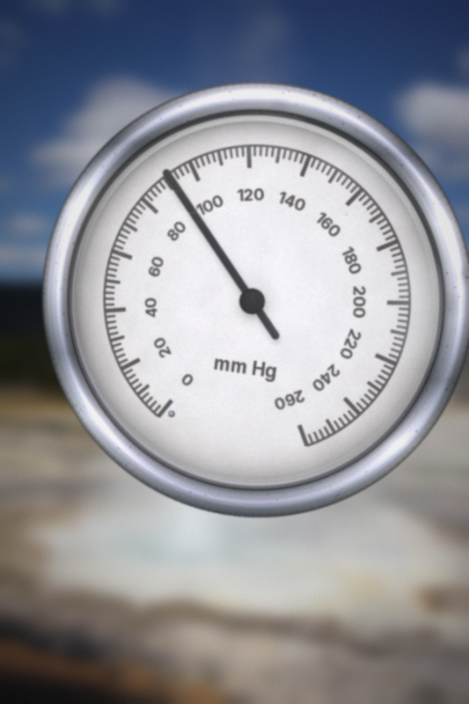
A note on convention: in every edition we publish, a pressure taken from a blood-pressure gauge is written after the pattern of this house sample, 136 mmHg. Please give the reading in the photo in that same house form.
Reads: 92 mmHg
